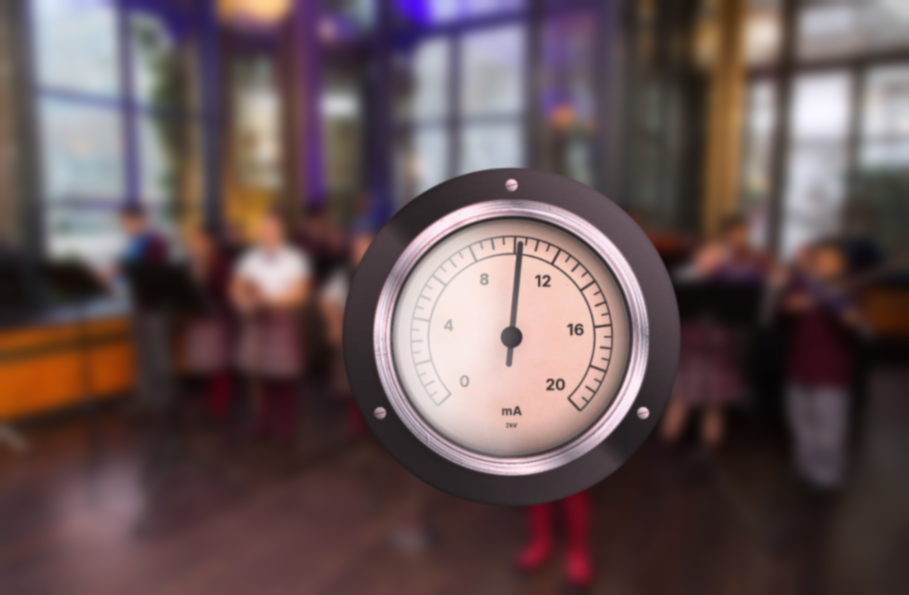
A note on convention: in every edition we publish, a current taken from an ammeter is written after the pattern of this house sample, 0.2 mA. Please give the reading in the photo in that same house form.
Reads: 10.25 mA
